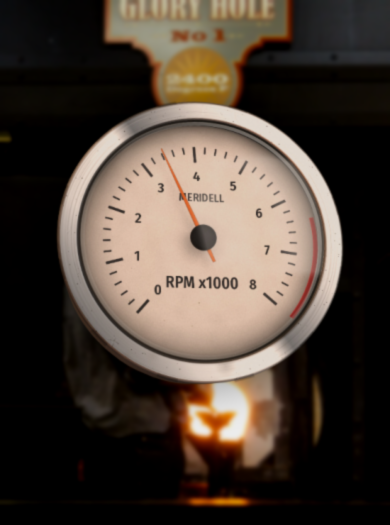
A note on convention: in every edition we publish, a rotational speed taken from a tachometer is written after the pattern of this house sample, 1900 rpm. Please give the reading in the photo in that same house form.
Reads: 3400 rpm
